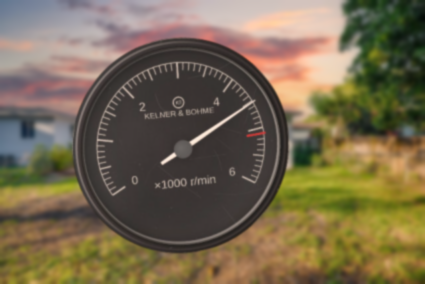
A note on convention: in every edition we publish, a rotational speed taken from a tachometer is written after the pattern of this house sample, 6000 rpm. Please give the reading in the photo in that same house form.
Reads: 4500 rpm
